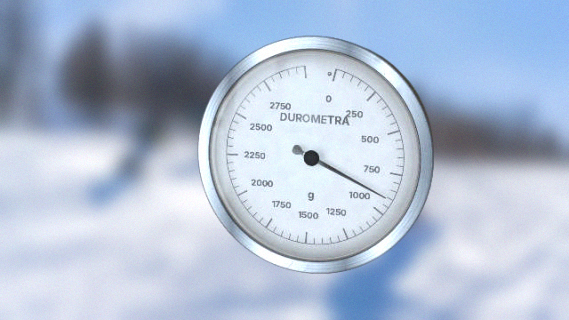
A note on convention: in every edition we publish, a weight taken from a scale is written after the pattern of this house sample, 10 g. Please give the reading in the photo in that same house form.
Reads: 900 g
